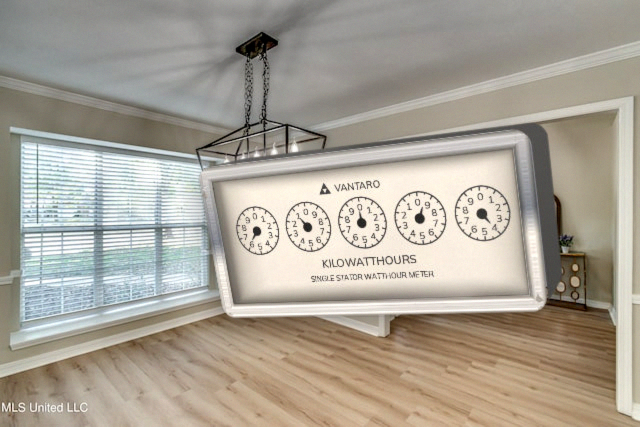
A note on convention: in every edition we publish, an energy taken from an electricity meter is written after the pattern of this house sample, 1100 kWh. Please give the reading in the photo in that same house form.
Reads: 60994 kWh
